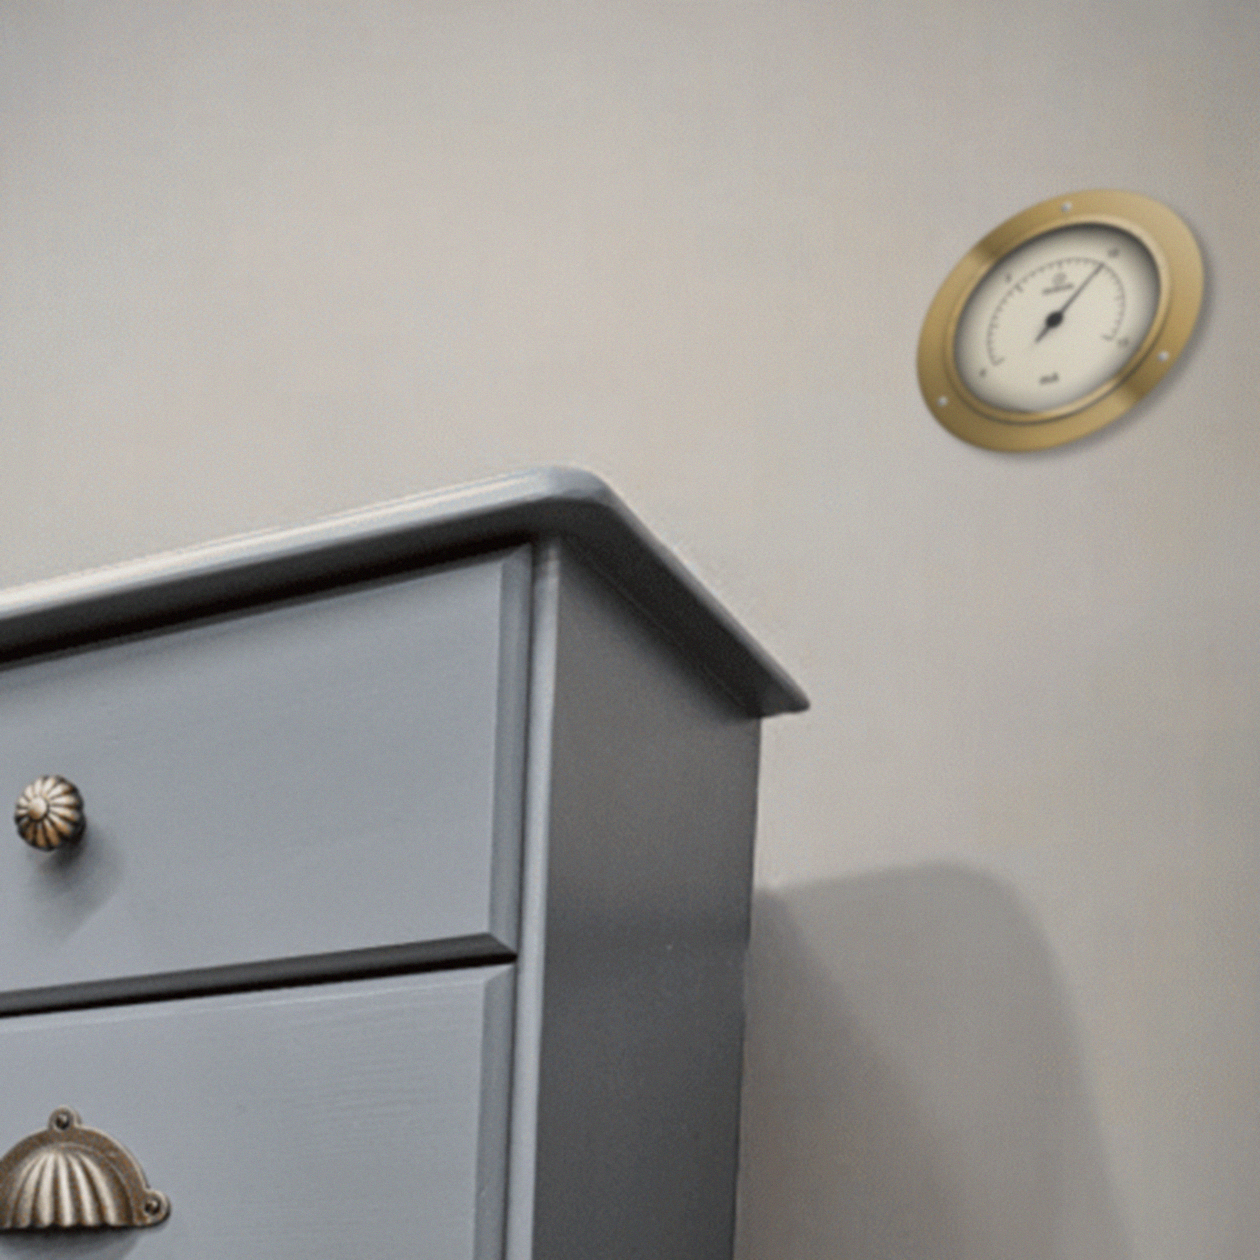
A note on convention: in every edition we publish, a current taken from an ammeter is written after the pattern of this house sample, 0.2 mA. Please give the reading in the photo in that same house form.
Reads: 10 mA
